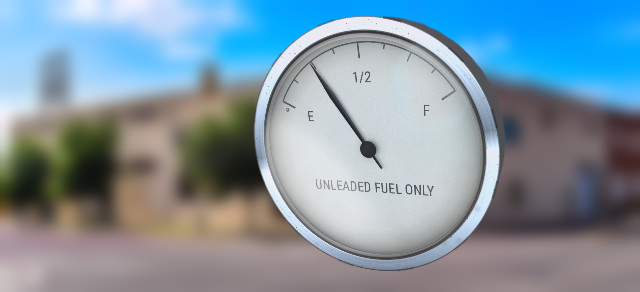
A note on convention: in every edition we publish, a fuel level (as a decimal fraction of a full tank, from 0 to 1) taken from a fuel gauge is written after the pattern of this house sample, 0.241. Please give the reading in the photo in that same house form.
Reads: 0.25
